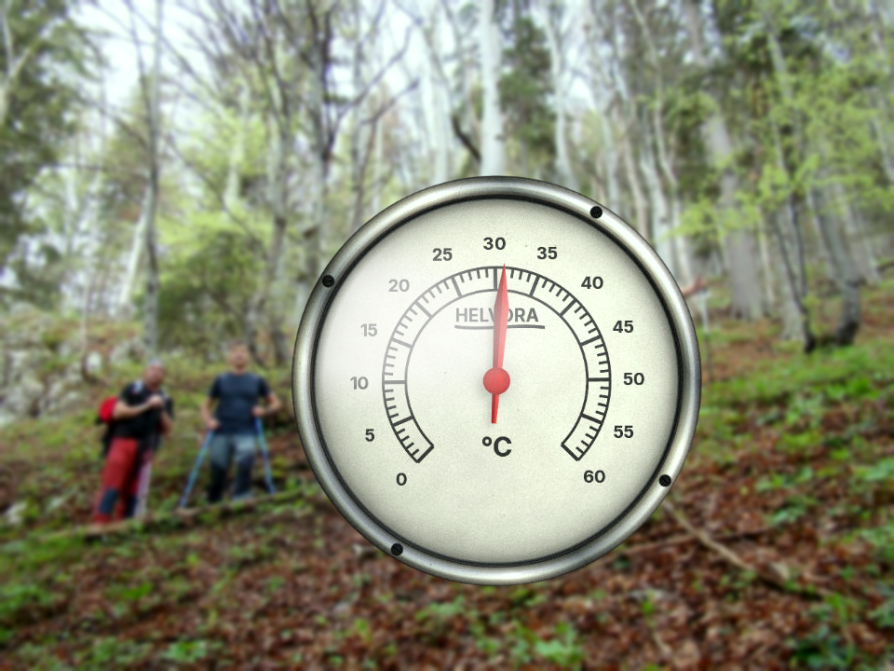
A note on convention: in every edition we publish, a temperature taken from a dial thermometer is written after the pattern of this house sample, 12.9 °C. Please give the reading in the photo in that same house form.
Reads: 31 °C
